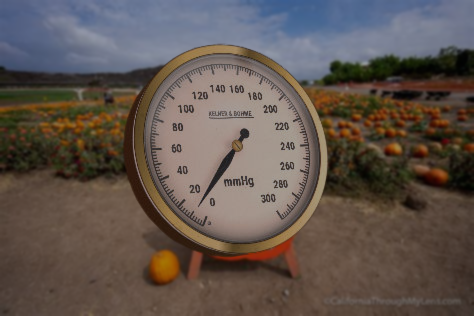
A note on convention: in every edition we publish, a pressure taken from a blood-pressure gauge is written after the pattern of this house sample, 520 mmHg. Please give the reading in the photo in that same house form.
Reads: 10 mmHg
